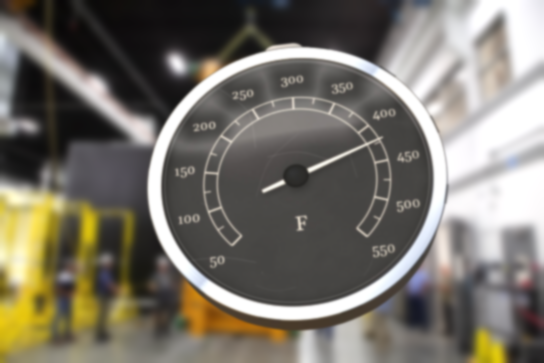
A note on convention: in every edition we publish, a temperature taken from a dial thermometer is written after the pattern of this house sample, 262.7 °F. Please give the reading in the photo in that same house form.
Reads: 425 °F
